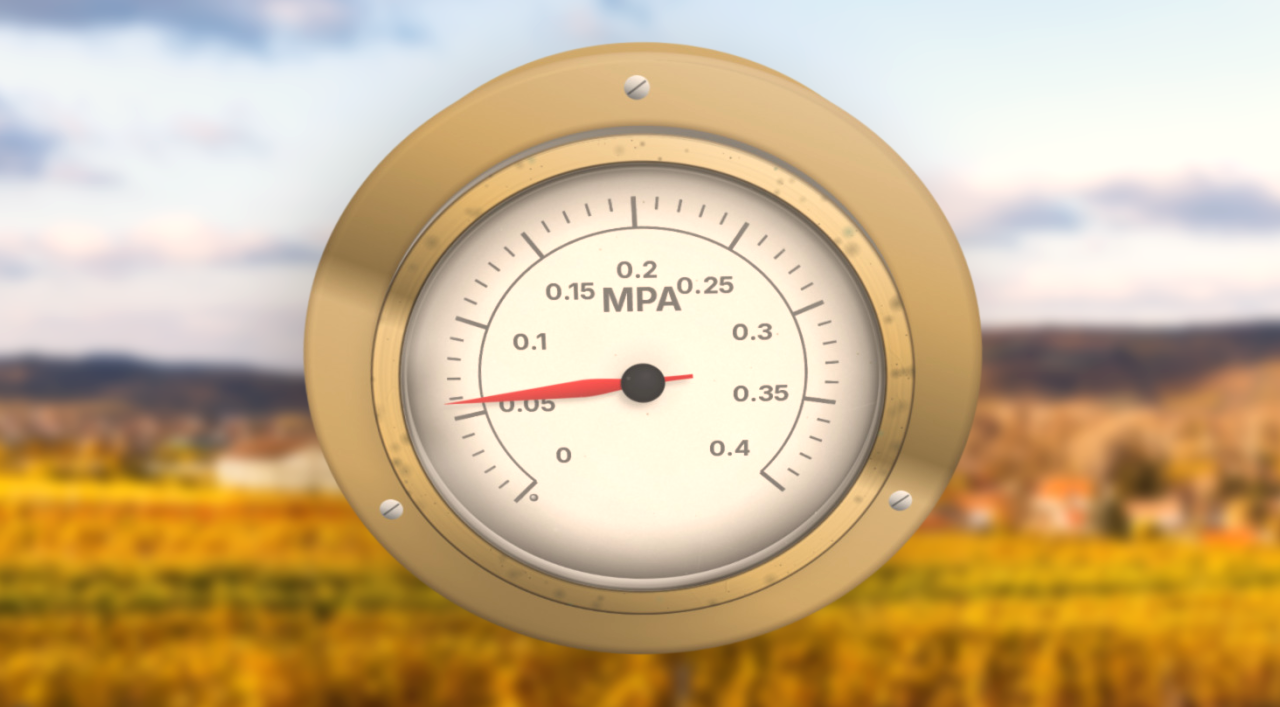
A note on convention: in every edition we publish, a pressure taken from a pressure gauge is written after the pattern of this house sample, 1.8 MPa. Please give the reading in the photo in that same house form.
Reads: 0.06 MPa
